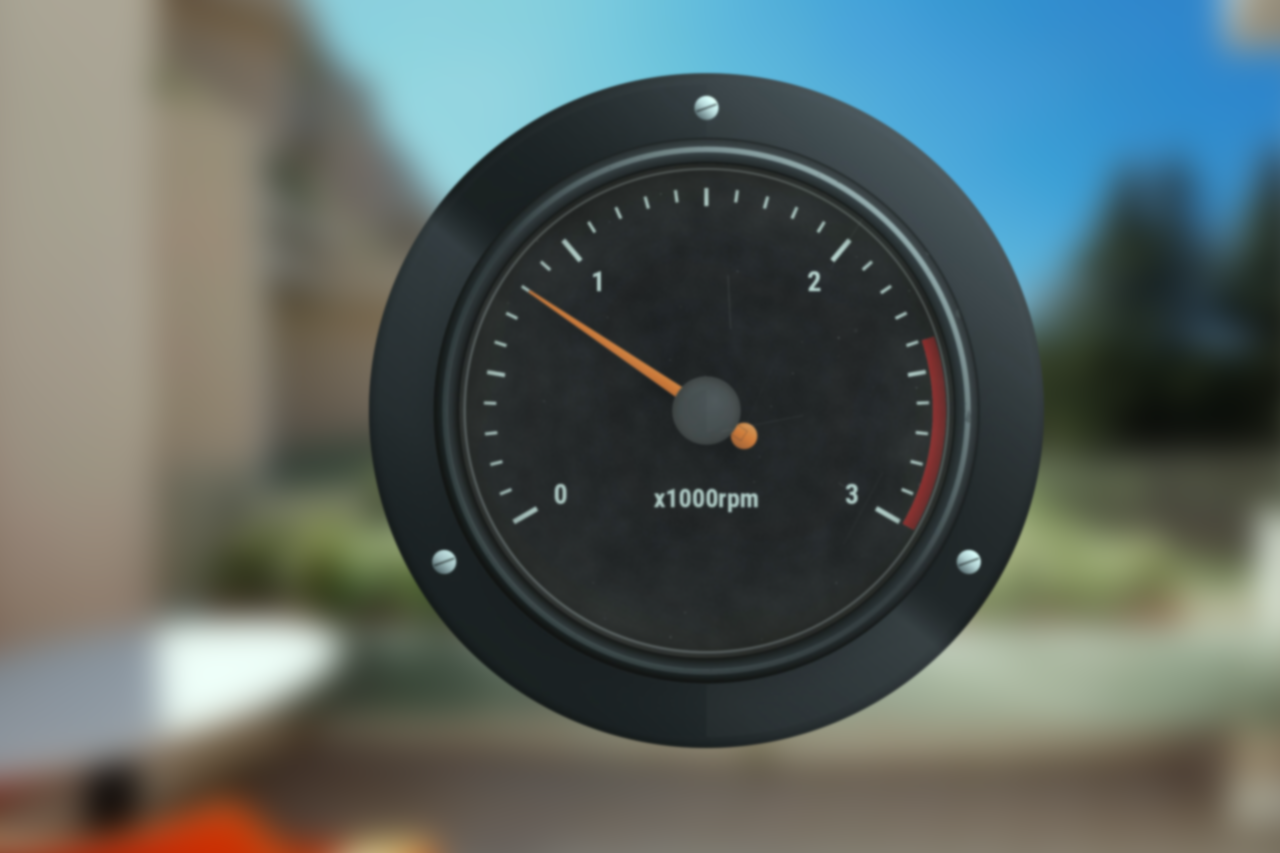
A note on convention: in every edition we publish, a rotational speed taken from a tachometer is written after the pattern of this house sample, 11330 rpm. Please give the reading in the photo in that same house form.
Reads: 800 rpm
